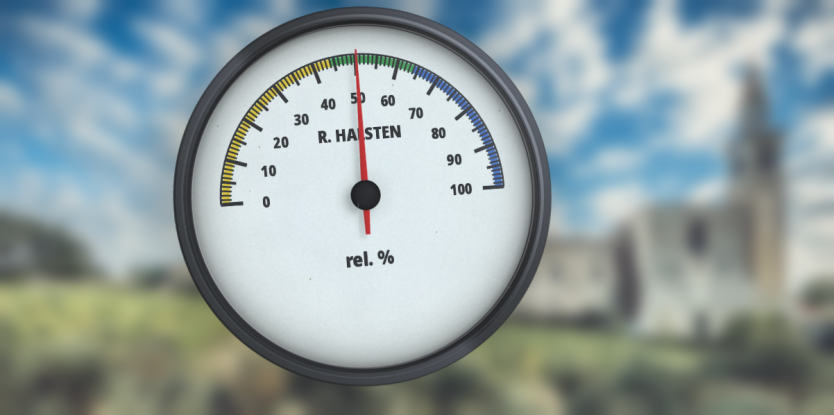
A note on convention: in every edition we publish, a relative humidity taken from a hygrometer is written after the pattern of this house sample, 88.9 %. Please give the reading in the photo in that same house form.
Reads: 50 %
